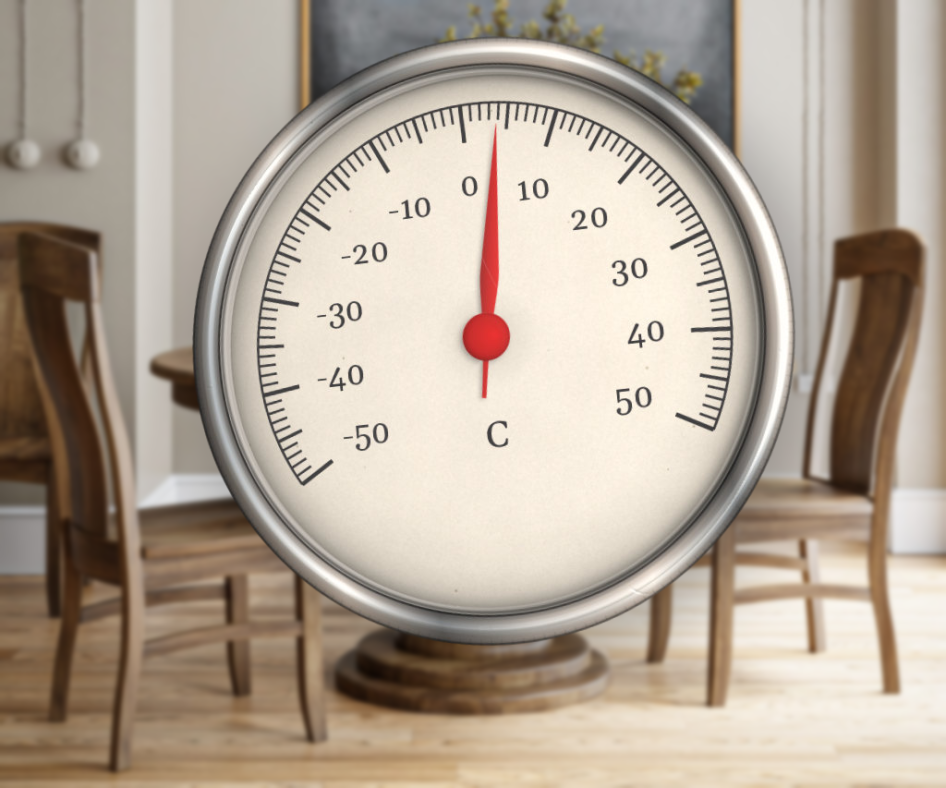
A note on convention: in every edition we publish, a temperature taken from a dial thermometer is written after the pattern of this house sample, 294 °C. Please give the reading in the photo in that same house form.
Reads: 4 °C
